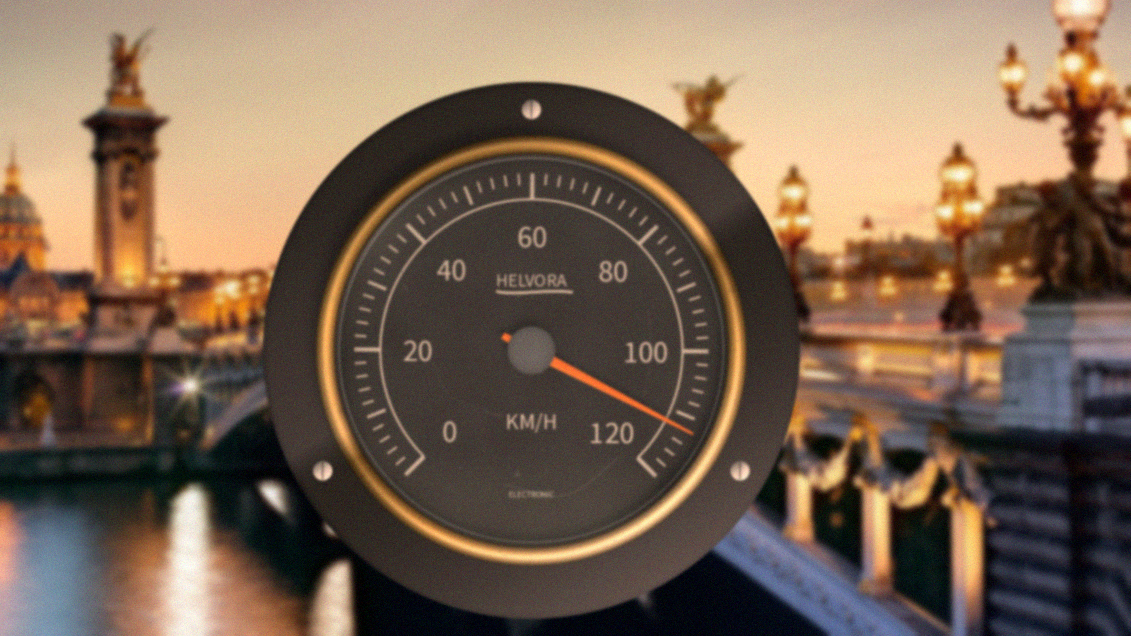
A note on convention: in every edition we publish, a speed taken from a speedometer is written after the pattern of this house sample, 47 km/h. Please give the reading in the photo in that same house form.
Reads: 112 km/h
